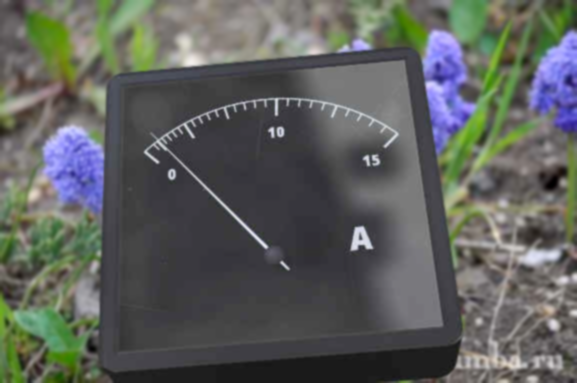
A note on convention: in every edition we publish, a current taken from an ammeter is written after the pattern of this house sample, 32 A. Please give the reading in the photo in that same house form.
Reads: 2.5 A
